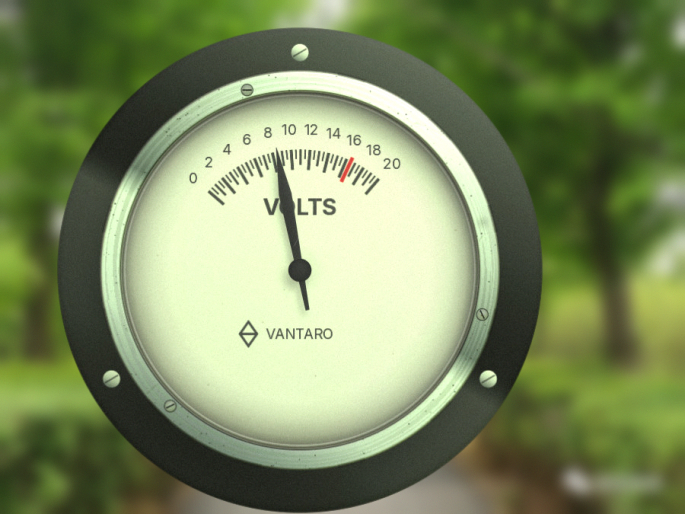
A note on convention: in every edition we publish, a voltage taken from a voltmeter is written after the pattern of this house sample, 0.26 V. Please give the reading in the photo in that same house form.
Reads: 8.5 V
